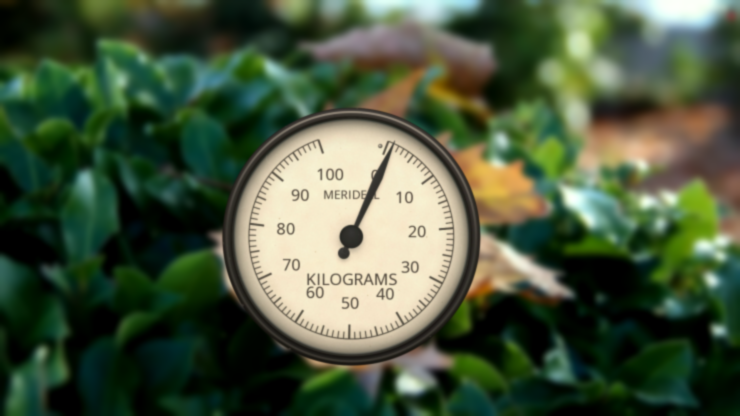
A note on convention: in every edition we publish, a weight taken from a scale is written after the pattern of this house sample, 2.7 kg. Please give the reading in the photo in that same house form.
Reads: 1 kg
